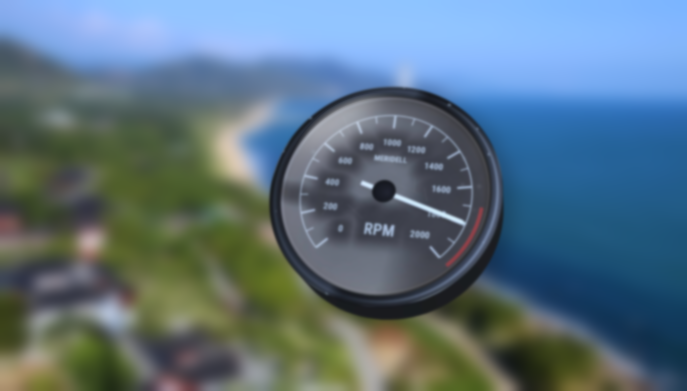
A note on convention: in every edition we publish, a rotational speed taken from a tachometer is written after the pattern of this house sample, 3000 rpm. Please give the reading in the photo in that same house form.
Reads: 1800 rpm
